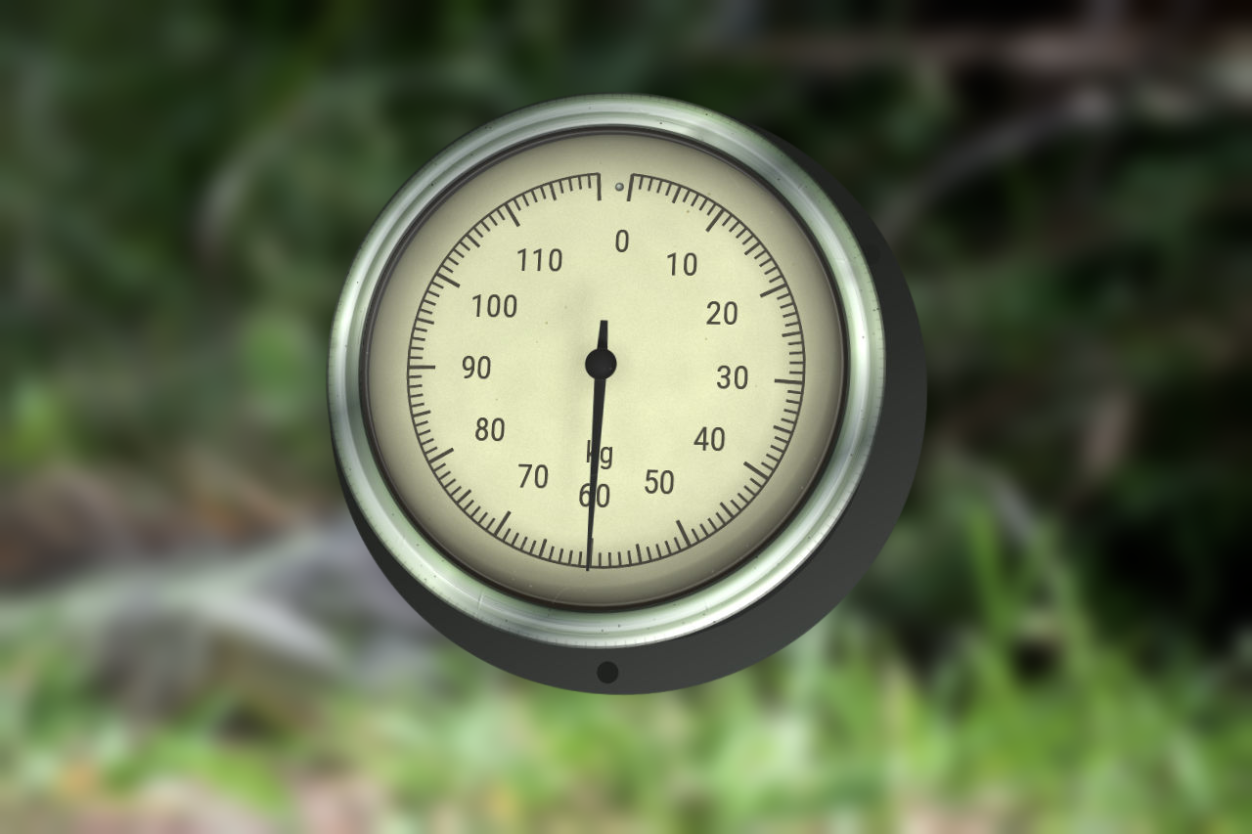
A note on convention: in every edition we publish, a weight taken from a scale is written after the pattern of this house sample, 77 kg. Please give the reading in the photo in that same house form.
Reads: 60 kg
